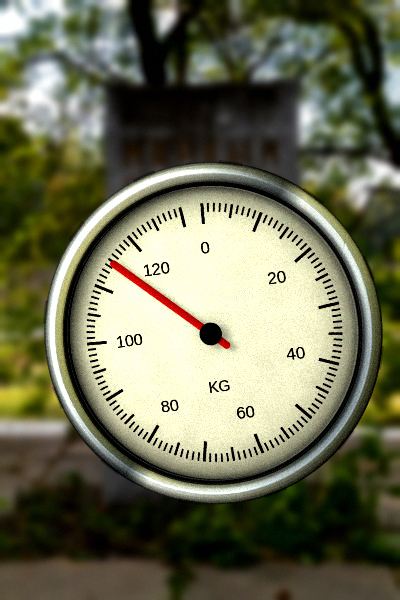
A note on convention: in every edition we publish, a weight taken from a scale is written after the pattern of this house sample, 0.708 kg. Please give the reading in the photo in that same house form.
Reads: 115 kg
